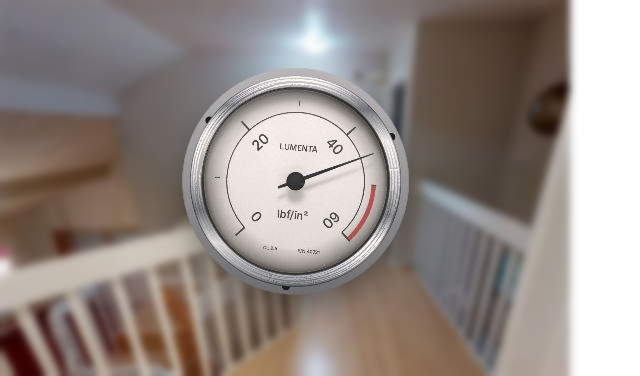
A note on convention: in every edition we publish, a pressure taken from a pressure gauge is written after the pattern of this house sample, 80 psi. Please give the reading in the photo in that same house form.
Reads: 45 psi
